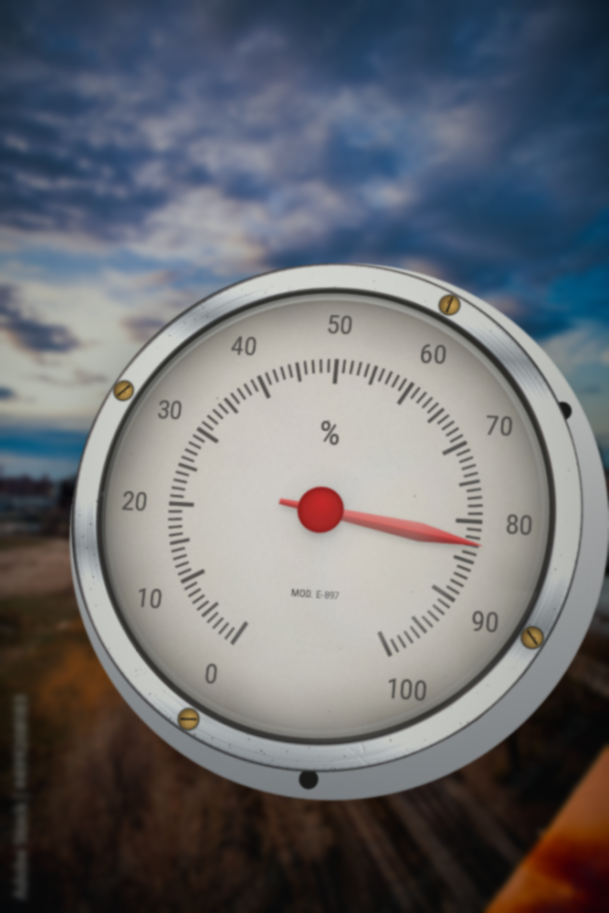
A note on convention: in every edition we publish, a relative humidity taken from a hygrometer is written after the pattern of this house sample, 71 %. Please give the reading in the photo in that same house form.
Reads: 83 %
